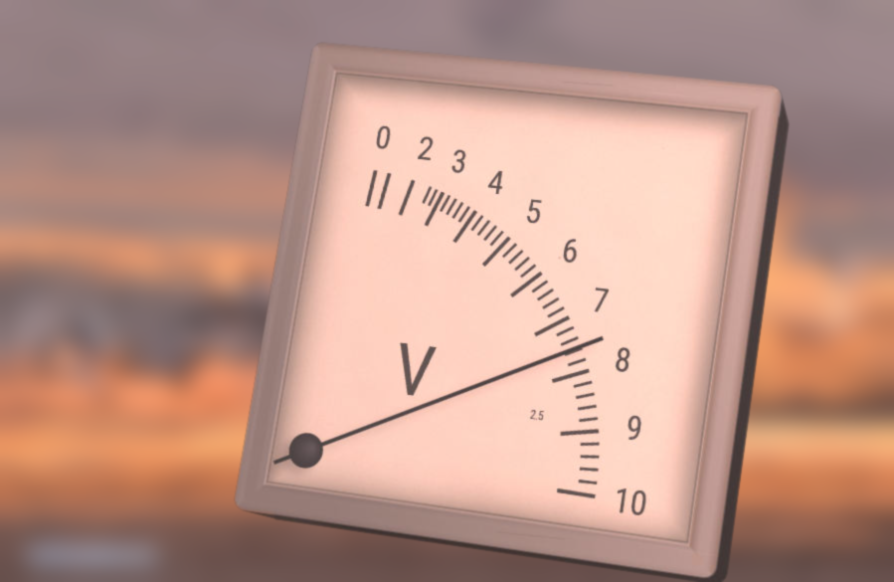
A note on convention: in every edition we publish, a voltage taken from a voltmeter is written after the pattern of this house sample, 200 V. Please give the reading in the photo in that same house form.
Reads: 7.6 V
